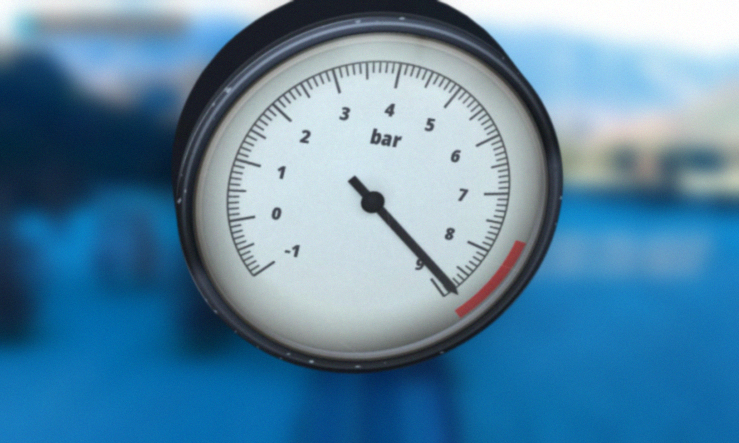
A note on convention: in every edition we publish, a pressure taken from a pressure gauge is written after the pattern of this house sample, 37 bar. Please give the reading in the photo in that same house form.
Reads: 8.8 bar
